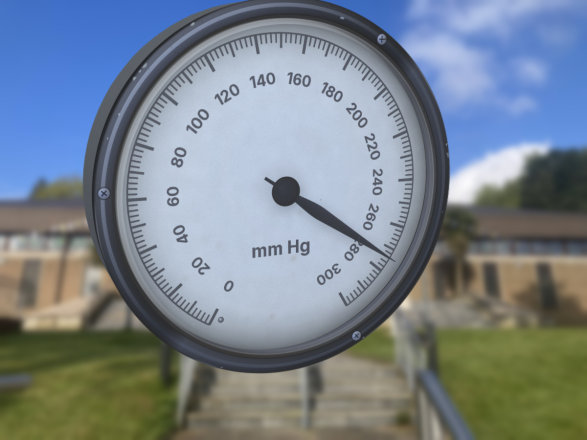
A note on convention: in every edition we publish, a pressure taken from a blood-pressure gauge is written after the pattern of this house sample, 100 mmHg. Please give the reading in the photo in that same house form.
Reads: 274 mmHg
